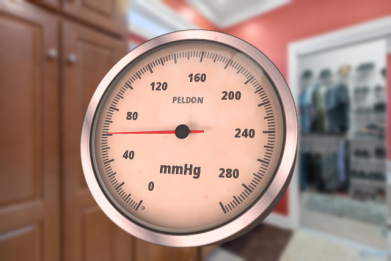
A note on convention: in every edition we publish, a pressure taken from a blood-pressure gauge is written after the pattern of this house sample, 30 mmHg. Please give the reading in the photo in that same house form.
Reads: 60 mmHg
